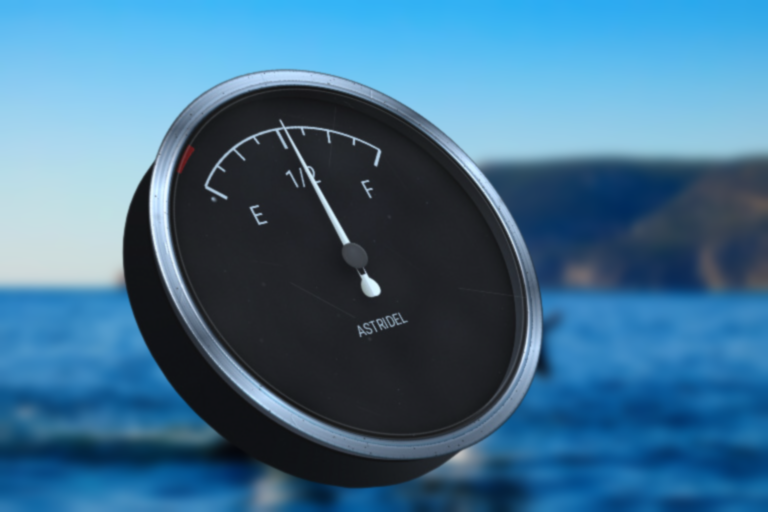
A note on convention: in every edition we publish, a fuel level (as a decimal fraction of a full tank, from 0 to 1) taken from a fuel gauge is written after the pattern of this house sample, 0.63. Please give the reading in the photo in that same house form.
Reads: 0.5
